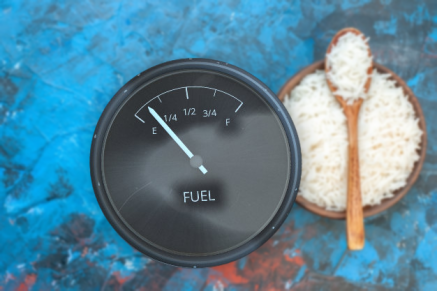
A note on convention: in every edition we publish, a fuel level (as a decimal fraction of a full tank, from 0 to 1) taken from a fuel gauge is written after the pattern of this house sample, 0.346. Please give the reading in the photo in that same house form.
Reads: 0.125
